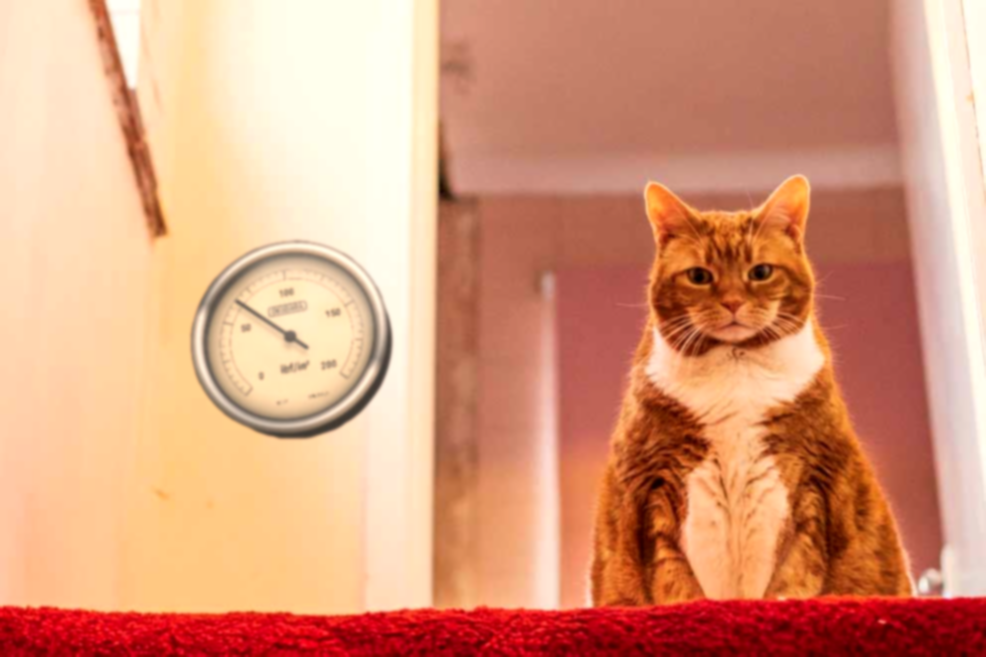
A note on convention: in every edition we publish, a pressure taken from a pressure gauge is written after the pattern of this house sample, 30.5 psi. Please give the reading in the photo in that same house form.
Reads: 65 psi
